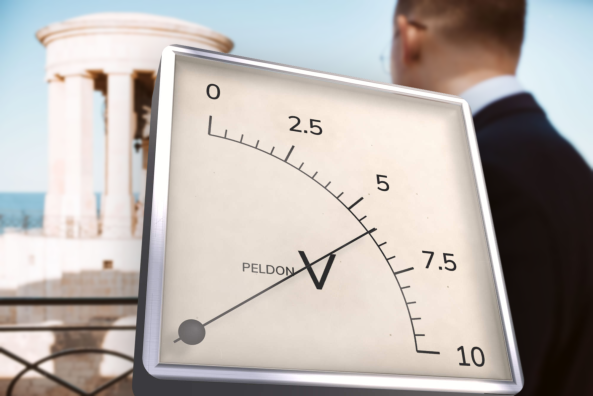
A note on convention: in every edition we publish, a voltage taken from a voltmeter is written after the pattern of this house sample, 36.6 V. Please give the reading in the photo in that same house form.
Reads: 6 V
